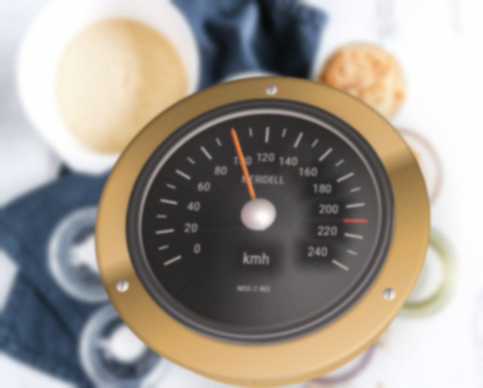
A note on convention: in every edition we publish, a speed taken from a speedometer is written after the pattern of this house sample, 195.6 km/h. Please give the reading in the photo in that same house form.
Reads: 100 km/h
